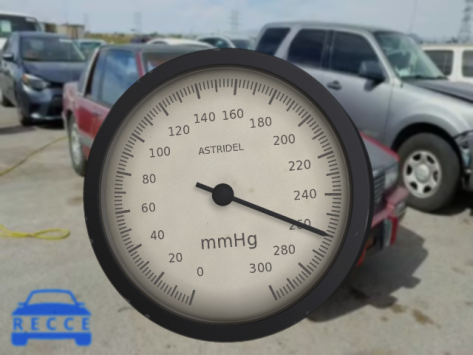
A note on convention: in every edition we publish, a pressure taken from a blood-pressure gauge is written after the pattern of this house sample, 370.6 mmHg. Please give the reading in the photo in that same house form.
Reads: 260 mmHg
